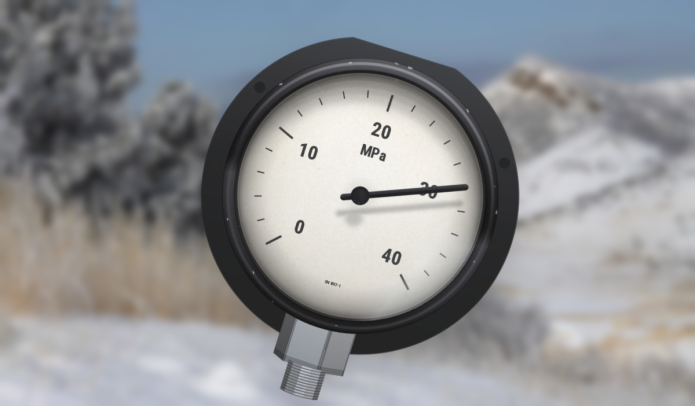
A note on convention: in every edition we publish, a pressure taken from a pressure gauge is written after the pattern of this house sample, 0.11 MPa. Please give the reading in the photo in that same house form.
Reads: 30 MPa
